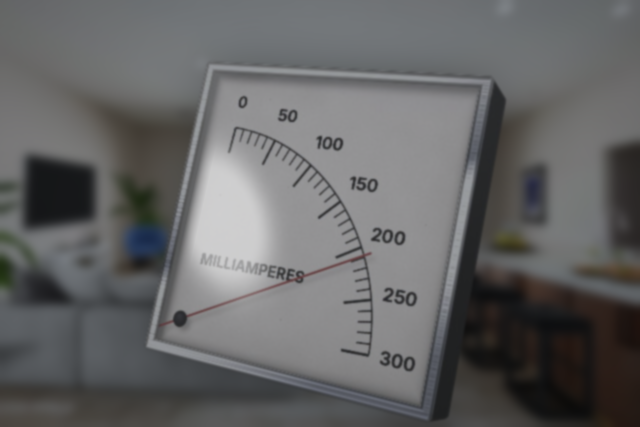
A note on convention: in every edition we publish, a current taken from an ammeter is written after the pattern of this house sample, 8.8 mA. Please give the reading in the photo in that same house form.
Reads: 210 mA
